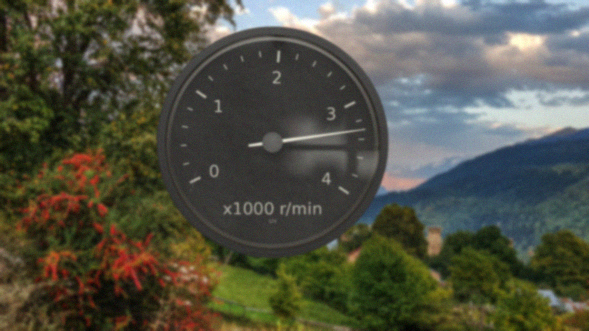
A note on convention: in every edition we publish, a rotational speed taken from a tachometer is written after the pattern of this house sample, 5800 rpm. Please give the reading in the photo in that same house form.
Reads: 3300 rpm
